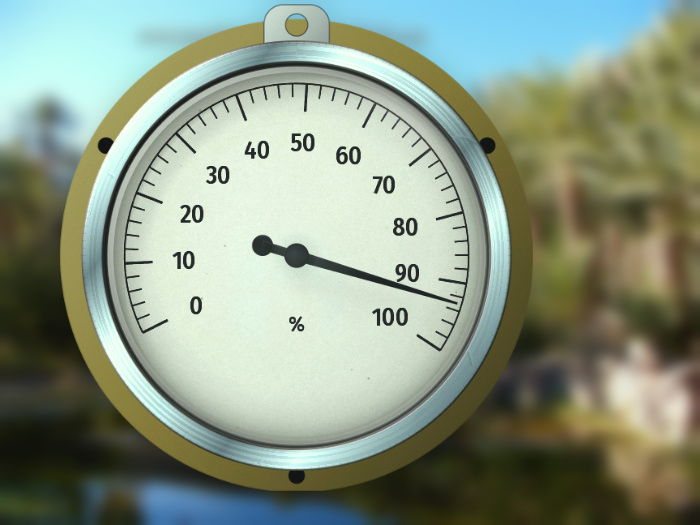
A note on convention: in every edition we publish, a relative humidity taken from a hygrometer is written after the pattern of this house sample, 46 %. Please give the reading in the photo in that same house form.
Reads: 93 %
